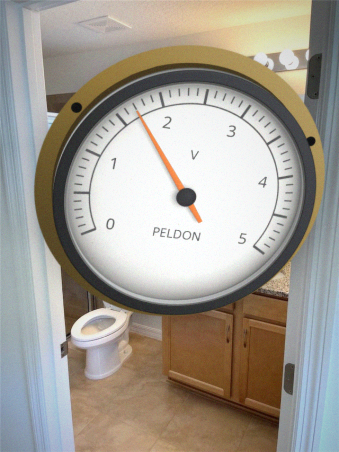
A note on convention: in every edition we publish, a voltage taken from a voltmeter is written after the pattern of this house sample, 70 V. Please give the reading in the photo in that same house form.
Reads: 1.7 V
